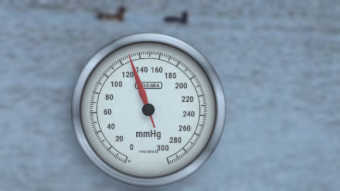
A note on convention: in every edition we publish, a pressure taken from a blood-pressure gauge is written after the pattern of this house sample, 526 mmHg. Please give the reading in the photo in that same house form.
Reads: 130 mmHg
